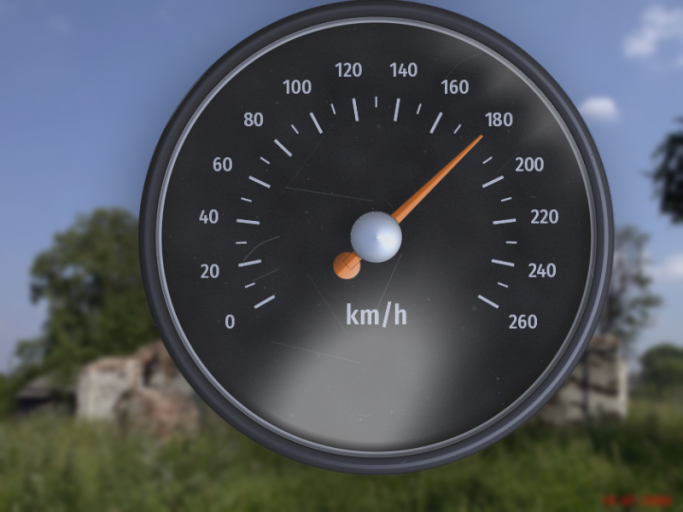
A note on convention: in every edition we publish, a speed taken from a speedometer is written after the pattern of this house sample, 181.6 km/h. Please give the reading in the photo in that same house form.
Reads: 180 km/h
